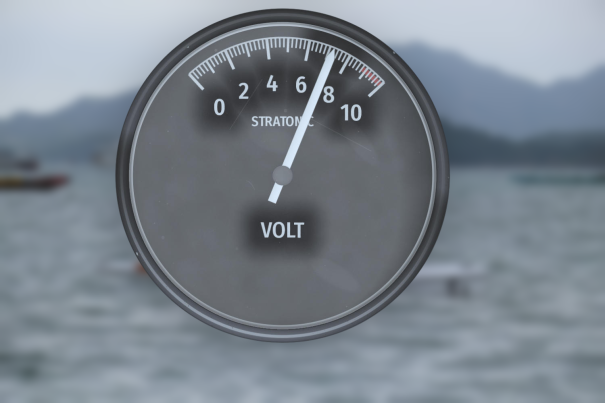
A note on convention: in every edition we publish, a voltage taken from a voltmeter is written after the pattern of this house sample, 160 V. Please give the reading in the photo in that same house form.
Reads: 7.2 V
